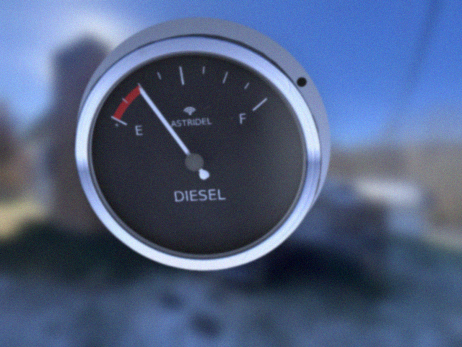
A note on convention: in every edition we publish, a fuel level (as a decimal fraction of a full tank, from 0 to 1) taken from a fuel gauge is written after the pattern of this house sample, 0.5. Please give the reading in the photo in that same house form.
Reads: 0.25
